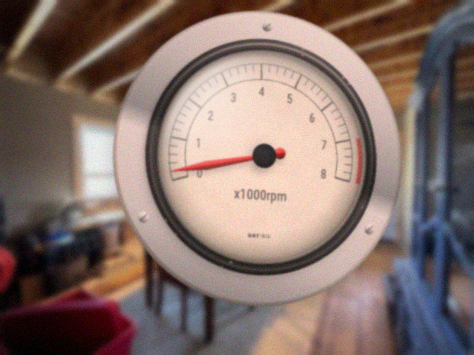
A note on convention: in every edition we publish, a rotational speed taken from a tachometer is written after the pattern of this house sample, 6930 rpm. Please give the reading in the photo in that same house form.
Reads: 200 rpm
